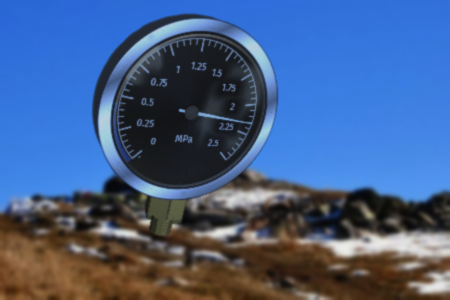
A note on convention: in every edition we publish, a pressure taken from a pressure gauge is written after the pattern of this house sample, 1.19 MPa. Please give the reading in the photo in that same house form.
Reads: 2.15 MPa
